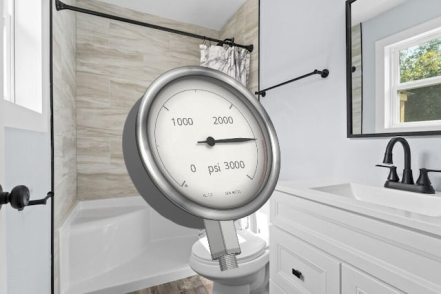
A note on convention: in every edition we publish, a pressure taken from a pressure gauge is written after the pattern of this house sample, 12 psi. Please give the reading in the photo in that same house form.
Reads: 2500 psi
